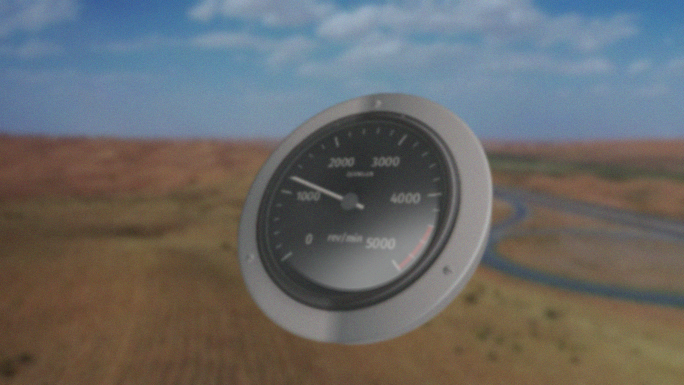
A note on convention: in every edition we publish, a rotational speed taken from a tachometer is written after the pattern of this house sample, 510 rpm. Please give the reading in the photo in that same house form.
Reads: 1200 rpm
